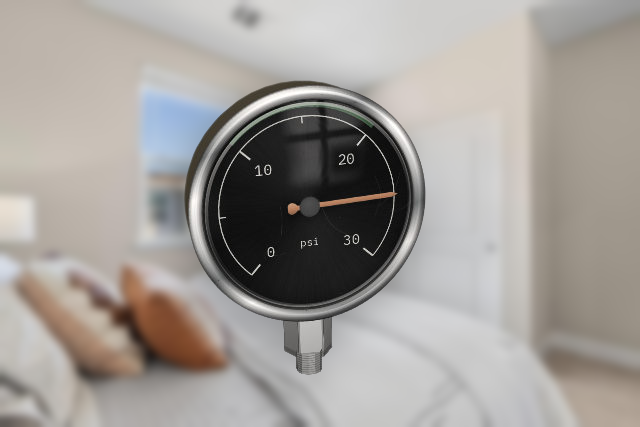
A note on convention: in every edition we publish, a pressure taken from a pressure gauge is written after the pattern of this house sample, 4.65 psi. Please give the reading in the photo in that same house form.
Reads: 25 psi
